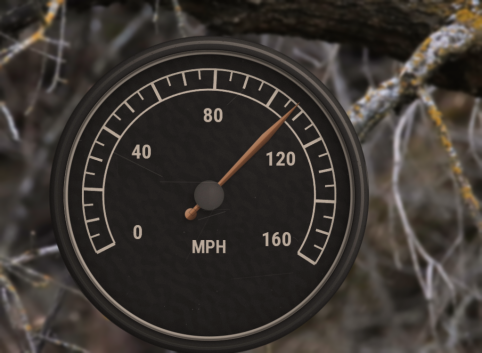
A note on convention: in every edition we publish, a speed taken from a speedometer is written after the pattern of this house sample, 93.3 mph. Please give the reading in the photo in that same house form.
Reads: 107.5 mph
